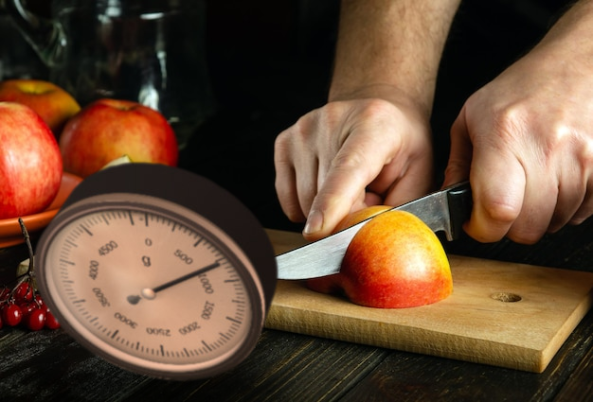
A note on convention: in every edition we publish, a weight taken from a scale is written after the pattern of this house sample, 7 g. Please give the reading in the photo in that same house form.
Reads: 750 g
